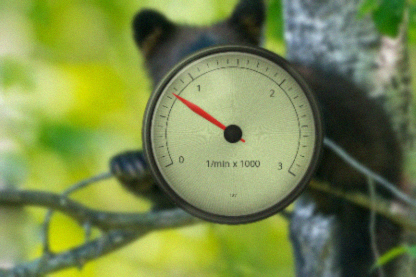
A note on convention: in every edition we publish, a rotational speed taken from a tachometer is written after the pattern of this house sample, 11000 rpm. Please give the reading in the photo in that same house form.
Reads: 750 rpm
